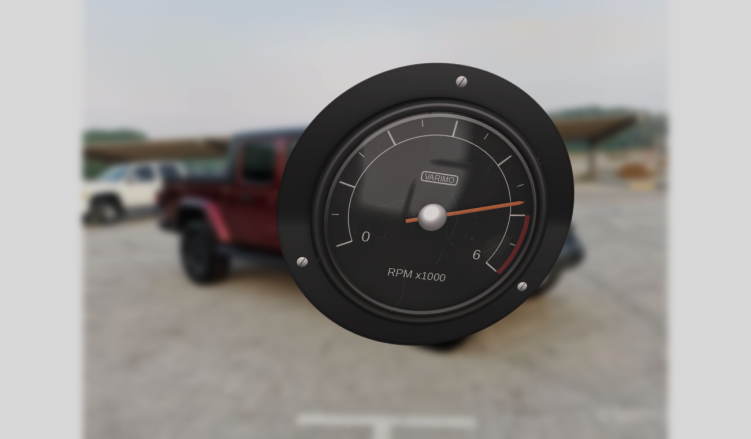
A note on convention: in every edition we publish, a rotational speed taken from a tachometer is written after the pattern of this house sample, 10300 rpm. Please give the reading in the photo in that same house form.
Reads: 4750 rpm
